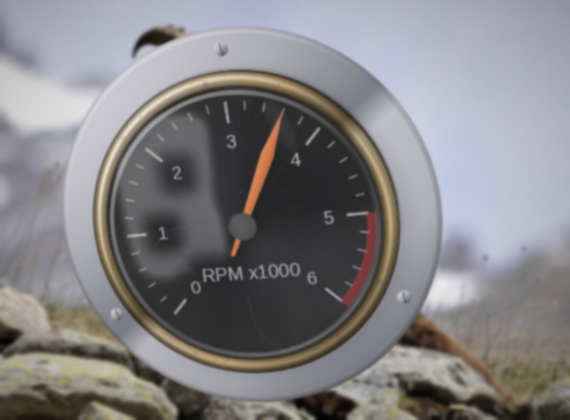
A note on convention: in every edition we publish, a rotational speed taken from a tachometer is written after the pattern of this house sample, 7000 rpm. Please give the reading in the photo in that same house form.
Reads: 3600 rpm
